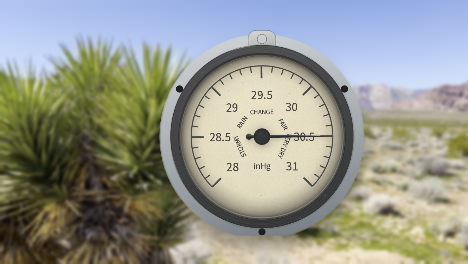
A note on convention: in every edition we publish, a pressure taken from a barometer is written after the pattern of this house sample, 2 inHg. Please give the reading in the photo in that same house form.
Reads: 30.5 inHg
